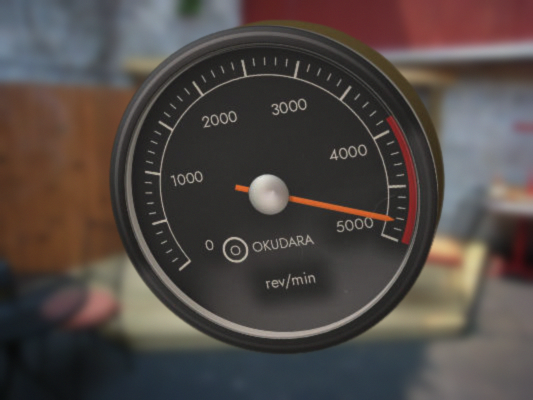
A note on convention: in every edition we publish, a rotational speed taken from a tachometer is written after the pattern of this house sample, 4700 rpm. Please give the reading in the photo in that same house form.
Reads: 4800 rpm
